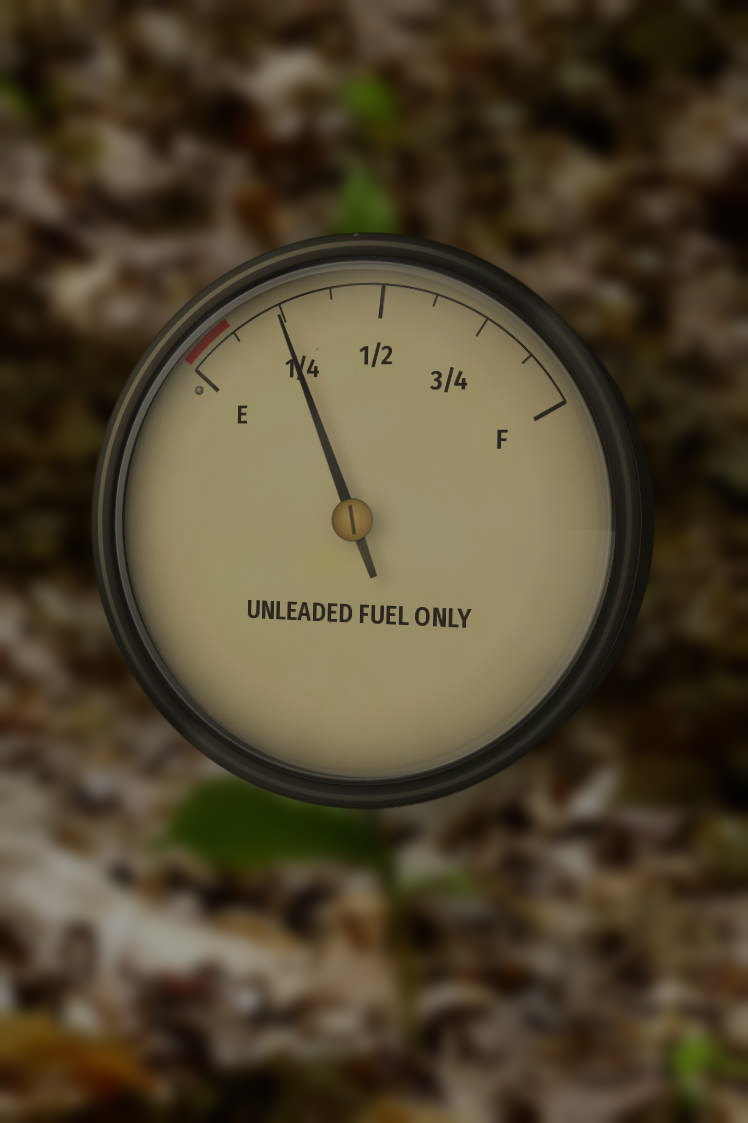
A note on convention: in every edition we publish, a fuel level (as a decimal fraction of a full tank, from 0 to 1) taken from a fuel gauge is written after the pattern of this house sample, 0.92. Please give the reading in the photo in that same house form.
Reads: 0.25
